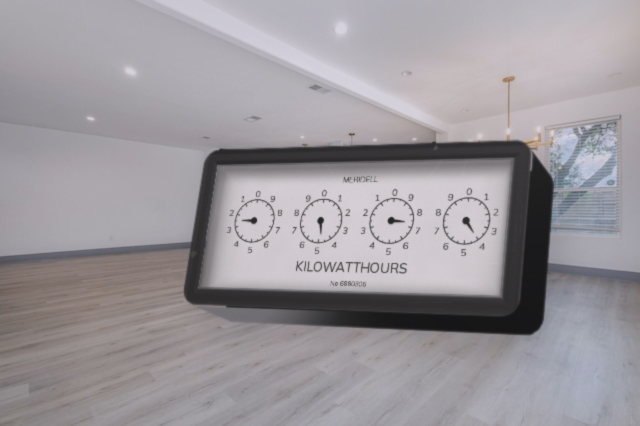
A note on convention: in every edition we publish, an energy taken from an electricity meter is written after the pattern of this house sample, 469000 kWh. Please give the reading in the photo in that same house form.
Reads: 2474 kWh
